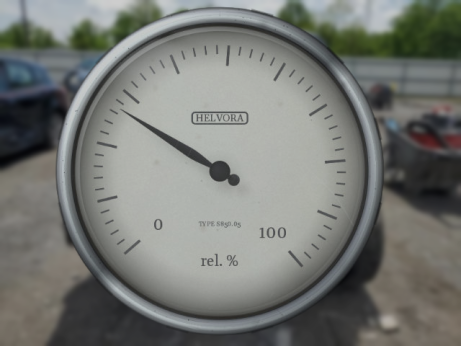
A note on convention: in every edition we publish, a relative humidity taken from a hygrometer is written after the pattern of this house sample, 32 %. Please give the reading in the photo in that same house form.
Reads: 27 %
